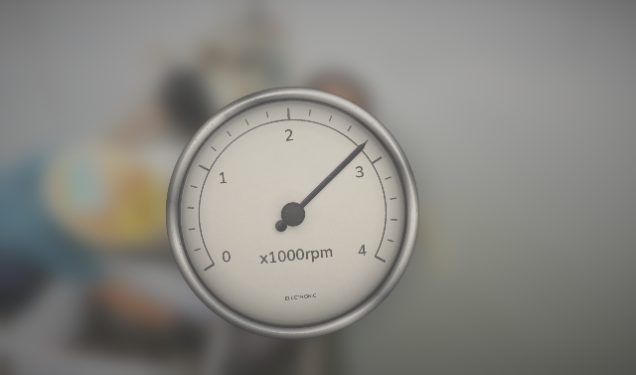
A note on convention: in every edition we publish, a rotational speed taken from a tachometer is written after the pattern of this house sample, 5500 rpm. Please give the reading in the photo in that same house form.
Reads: 2800 rpm
